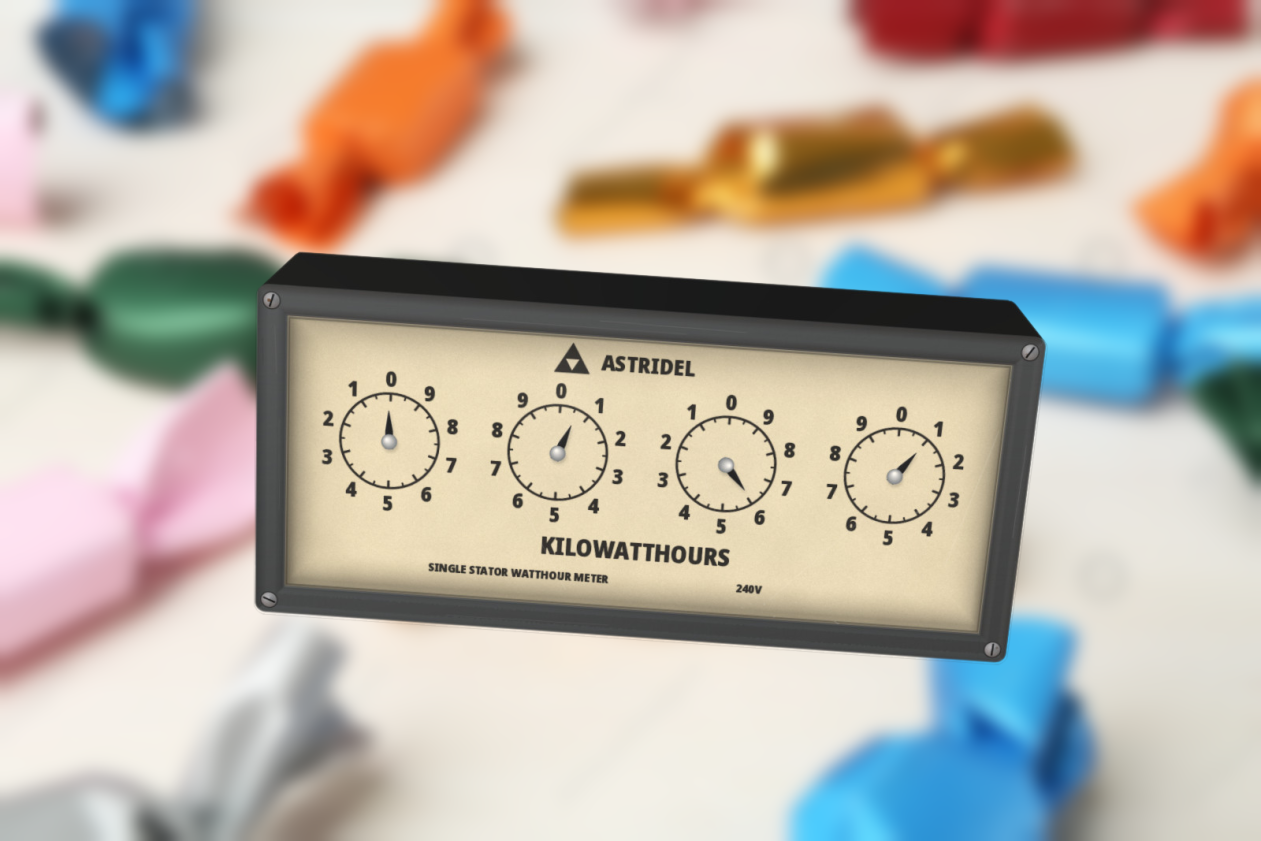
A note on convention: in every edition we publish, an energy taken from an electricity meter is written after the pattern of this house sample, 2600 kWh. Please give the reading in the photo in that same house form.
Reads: 61 kWh
